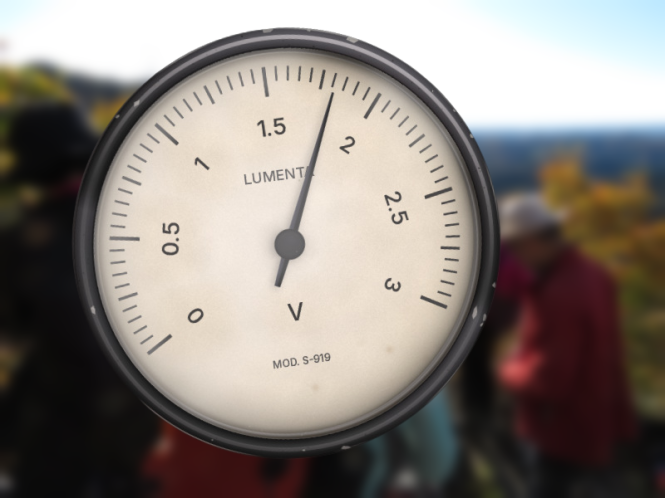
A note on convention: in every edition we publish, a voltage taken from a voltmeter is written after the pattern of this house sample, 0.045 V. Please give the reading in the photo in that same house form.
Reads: 1.8 V
